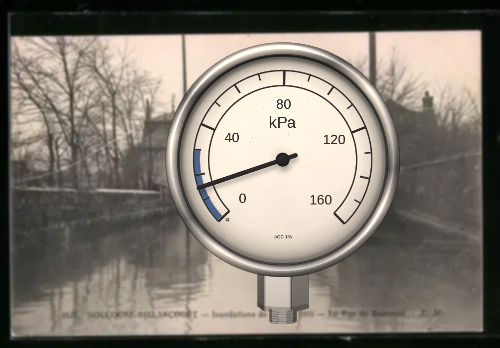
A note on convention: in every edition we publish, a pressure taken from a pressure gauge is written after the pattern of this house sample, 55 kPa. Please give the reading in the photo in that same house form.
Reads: 15 kPa
